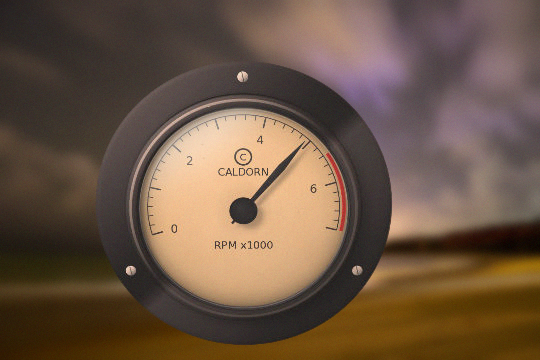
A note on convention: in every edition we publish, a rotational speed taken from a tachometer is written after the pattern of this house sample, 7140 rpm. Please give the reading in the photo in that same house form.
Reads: 4900 rpm
